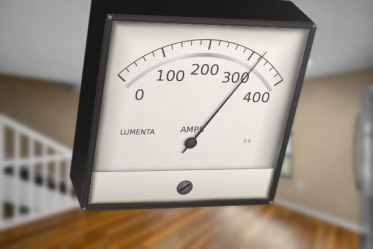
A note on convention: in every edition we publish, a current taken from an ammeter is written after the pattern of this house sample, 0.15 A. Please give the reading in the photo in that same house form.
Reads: 320 A
